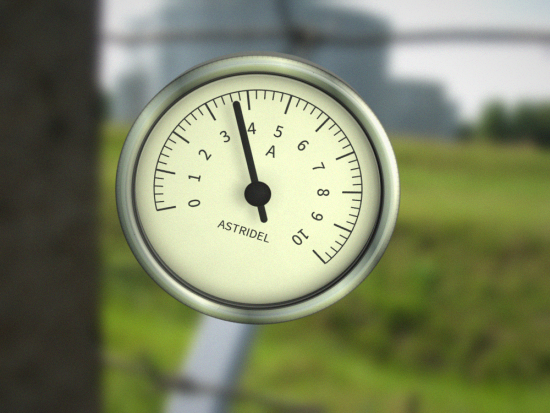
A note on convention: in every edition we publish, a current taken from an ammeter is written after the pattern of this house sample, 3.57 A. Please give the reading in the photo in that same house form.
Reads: 3.7 A
